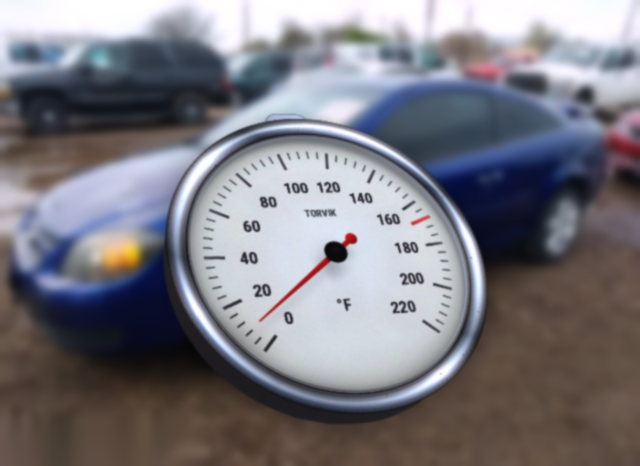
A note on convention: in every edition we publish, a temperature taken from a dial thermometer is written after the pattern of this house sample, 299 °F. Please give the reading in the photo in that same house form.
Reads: 8 °F
